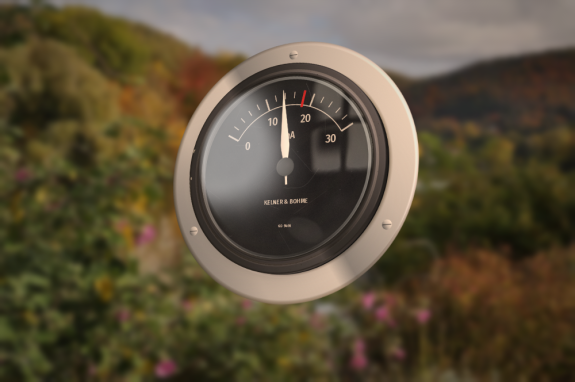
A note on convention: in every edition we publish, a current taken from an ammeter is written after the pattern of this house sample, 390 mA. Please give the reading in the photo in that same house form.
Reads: 14 mA
